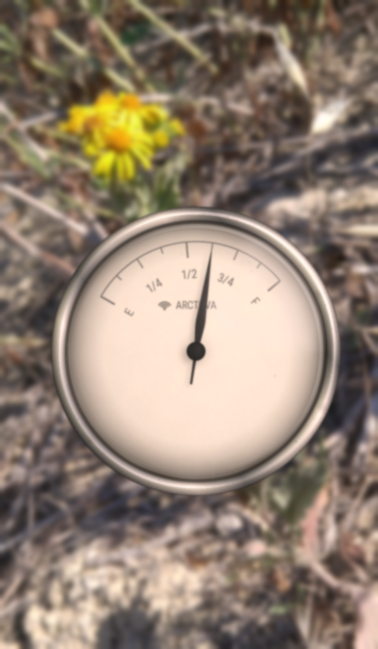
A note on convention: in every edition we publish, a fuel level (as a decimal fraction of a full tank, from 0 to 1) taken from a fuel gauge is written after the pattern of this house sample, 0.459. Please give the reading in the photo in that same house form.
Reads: 0.625
